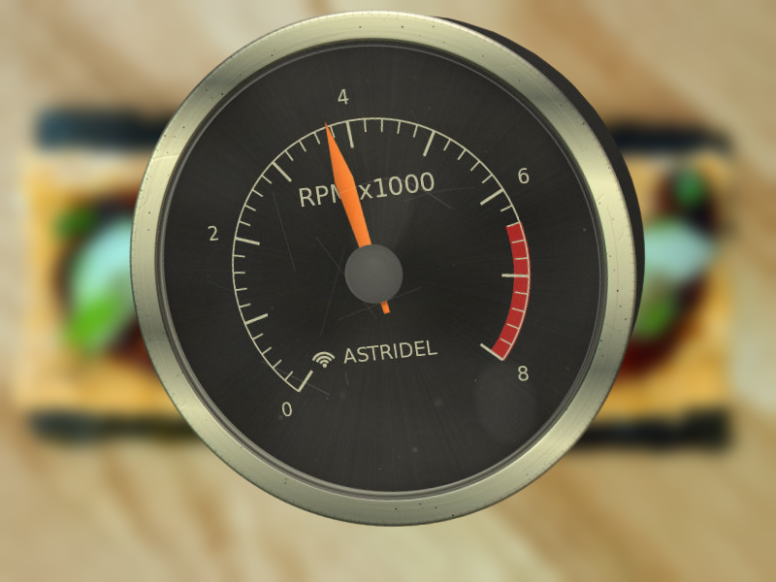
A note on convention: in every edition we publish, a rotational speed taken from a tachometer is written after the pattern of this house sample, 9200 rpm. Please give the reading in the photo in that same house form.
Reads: 3800 rpm
